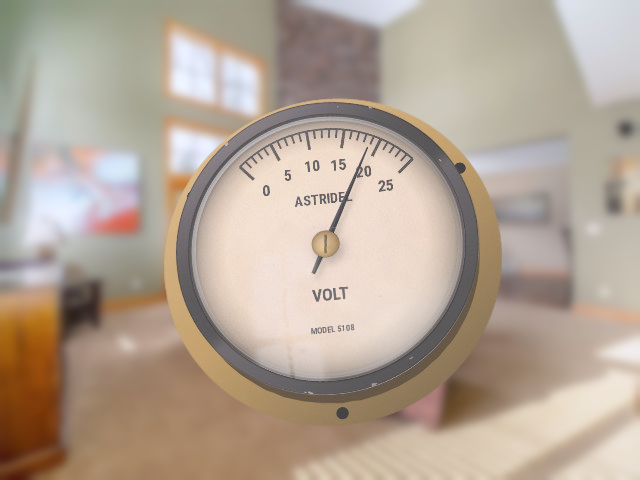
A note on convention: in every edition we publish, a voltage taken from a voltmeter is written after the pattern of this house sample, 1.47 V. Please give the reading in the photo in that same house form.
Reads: 19 V
